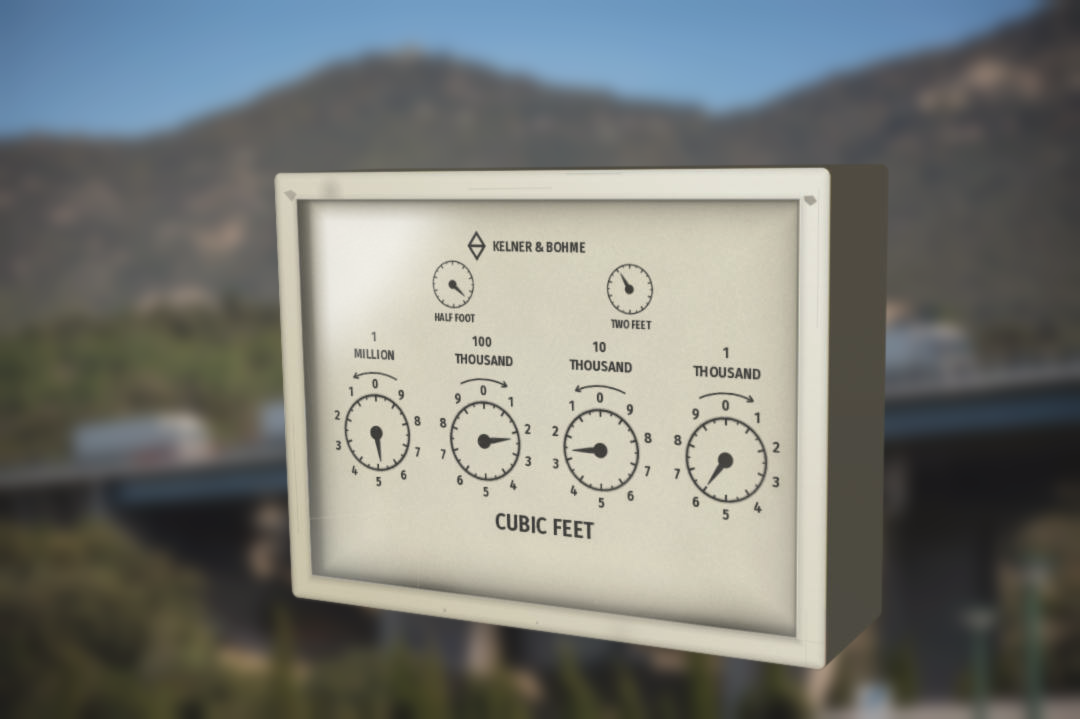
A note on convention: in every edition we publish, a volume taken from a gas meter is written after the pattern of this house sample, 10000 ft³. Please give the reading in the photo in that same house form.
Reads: 522600 ft³
